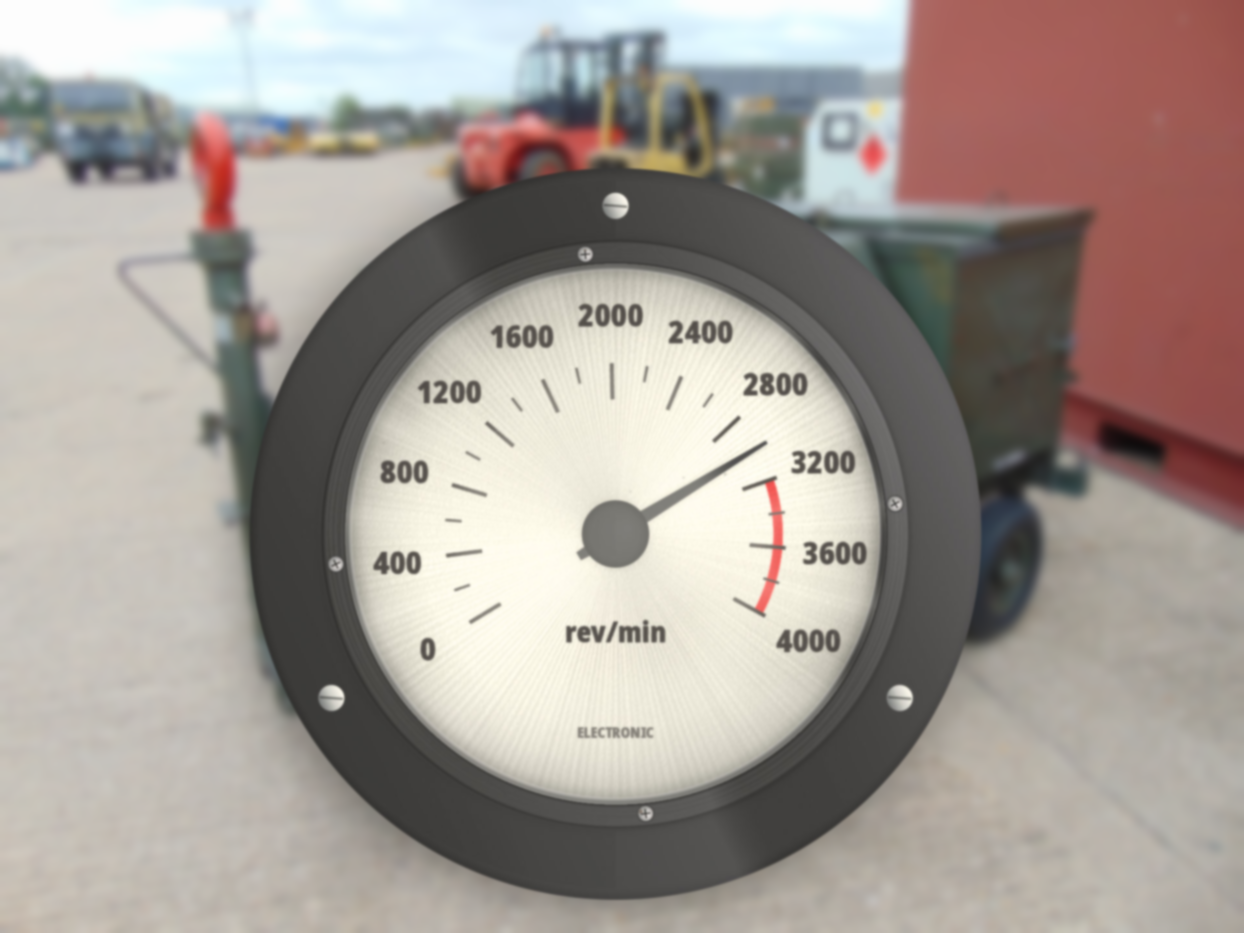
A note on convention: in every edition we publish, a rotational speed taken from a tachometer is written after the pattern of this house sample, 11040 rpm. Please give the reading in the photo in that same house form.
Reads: 3000 rpm
